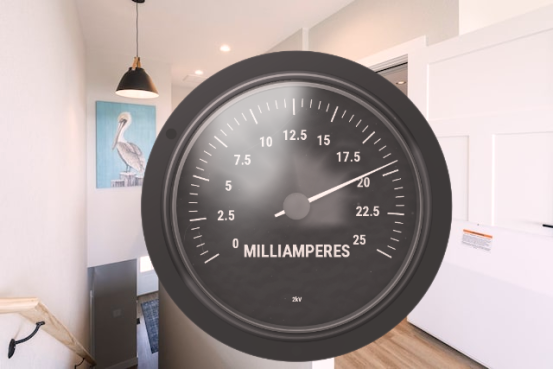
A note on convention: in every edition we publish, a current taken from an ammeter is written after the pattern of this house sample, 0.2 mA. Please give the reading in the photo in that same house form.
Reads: 19.5 mA
